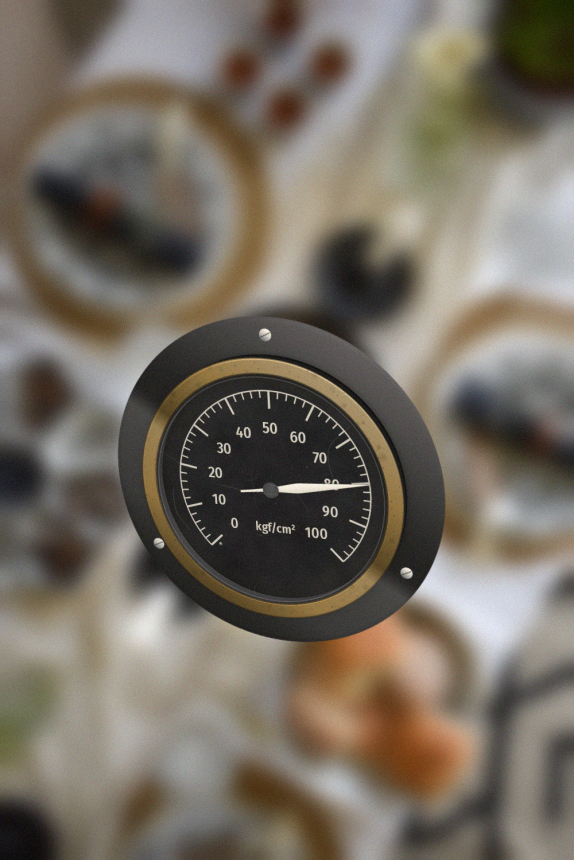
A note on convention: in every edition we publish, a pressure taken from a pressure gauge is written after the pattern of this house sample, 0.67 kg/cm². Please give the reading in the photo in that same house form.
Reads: 80 kg/cm²
